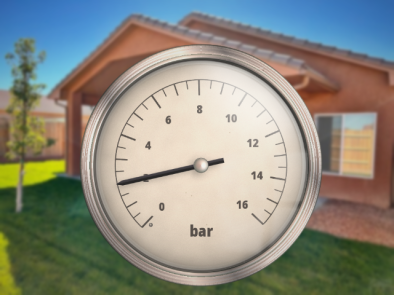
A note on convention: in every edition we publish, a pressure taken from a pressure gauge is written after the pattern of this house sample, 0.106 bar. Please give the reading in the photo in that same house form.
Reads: 2 bar
